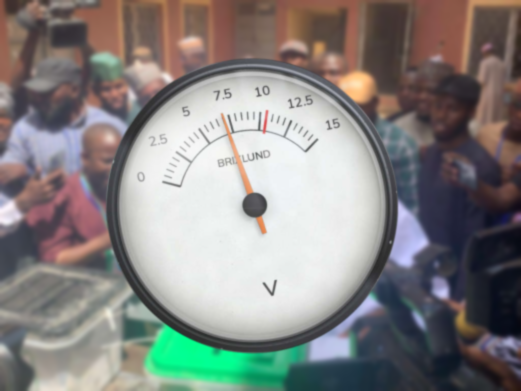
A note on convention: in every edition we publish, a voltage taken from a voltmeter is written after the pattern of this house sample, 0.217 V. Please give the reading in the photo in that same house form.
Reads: 7 V
